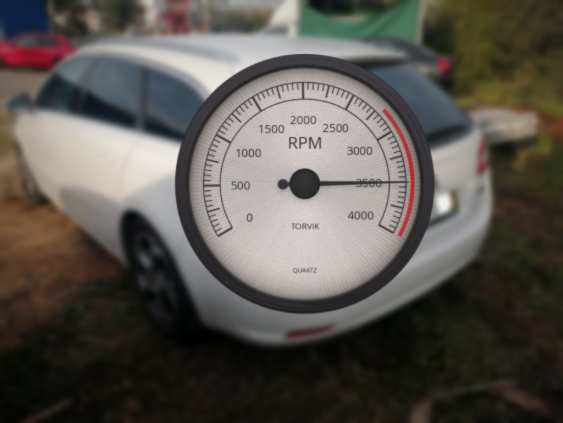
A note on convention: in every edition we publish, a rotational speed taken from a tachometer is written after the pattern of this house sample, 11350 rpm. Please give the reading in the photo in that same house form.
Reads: 3500 rpm
